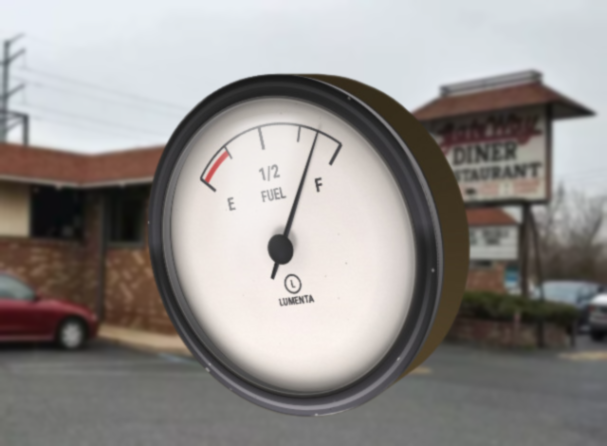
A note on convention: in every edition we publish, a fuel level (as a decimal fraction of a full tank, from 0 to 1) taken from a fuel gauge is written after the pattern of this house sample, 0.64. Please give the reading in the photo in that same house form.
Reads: 0.875
